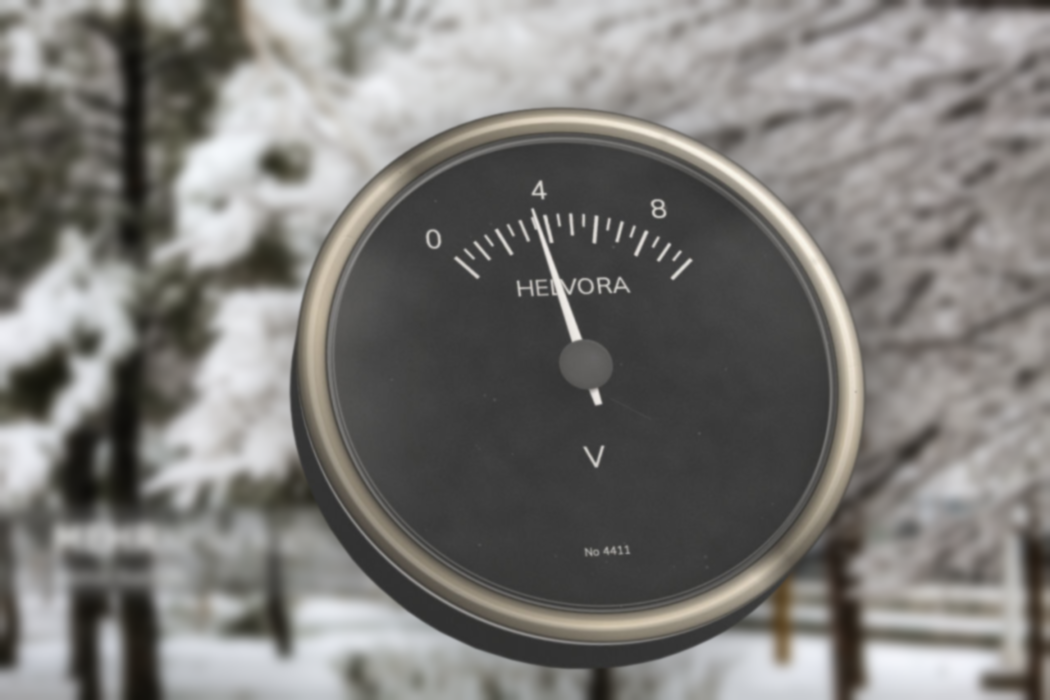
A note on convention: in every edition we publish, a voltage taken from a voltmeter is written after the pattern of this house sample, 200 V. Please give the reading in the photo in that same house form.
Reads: 3.5 V
